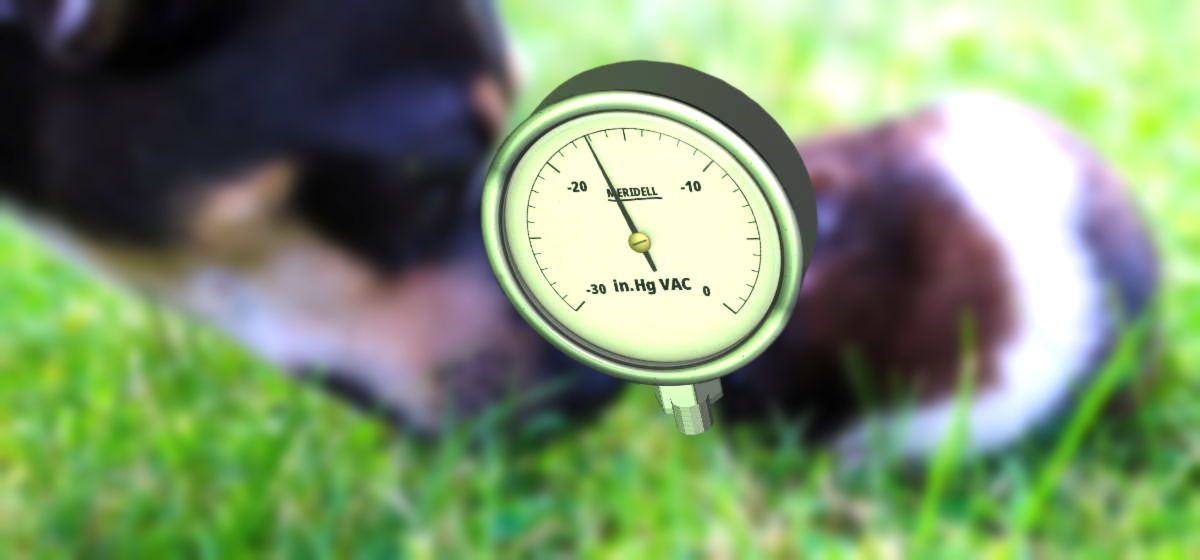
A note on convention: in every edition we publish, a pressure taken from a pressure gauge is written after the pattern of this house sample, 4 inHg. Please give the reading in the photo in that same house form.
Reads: -17 inHg
